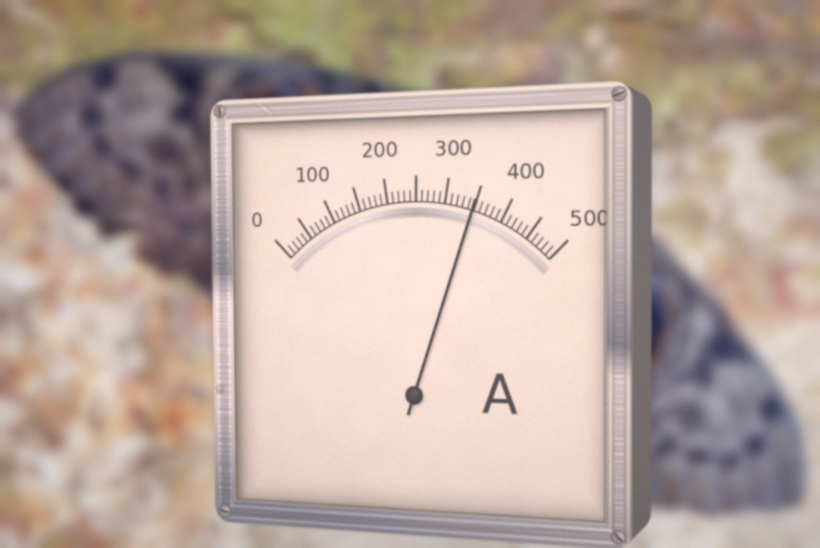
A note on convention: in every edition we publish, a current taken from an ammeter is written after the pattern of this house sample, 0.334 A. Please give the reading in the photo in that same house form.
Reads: 350 A
